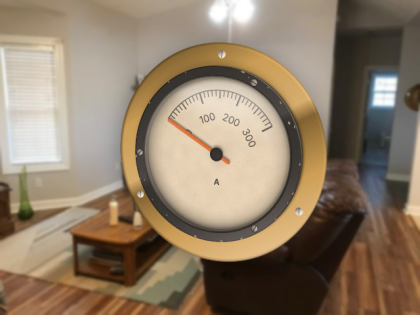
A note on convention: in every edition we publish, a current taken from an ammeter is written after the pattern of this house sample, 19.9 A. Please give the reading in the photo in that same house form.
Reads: 0 A
